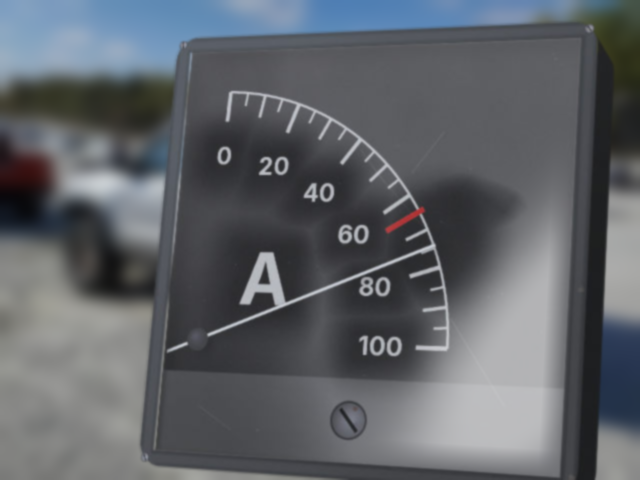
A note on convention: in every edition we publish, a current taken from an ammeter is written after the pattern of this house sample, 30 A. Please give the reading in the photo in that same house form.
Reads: 75 A
